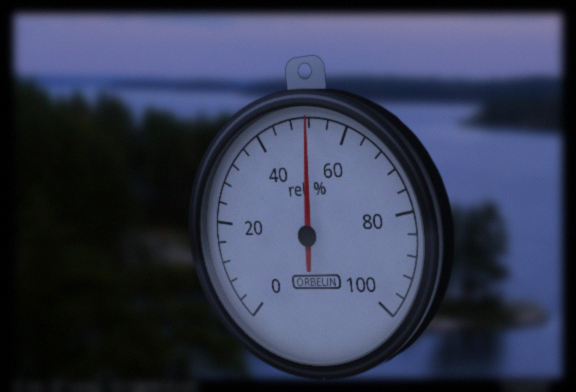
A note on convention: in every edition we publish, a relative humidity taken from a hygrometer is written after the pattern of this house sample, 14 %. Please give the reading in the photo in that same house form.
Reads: 52 %
